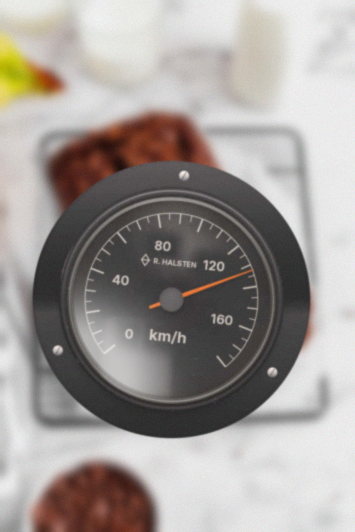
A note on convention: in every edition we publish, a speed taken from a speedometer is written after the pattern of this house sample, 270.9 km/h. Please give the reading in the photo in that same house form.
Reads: 132.5 km/h
